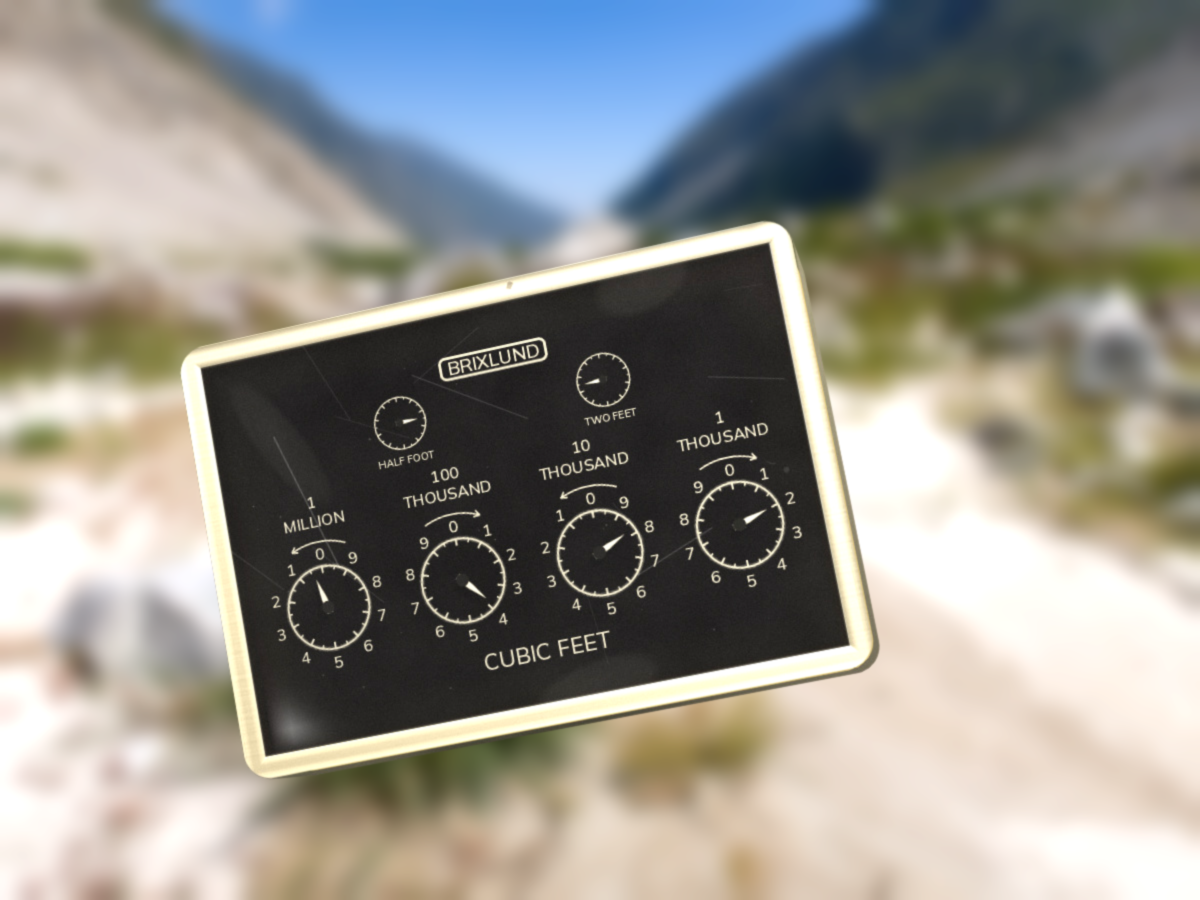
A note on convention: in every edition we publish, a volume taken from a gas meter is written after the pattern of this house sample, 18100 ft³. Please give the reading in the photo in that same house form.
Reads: 38200 ft³
